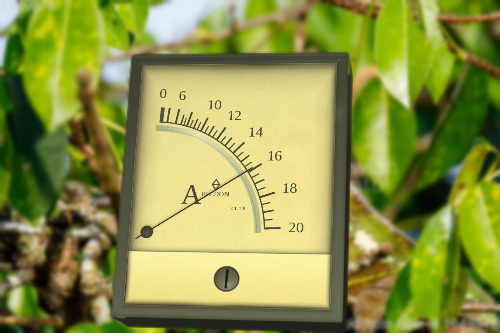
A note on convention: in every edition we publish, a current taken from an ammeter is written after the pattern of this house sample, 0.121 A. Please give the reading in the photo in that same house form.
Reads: 16 A
